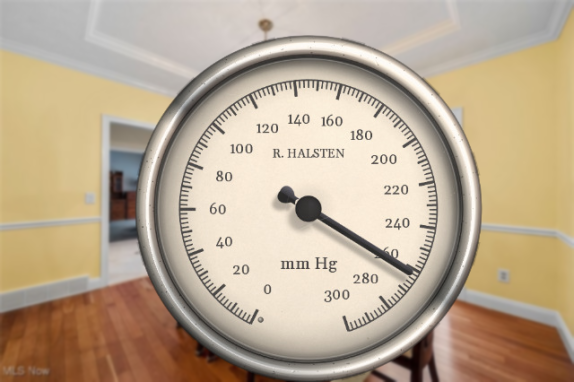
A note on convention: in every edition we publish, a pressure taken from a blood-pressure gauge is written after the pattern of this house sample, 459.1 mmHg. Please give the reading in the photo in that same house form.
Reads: 262 mmHg
